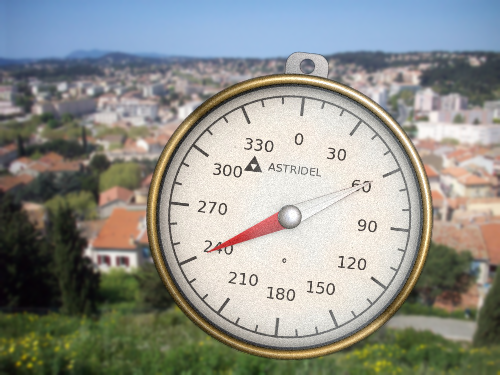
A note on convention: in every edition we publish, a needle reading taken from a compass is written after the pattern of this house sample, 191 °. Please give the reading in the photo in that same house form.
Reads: 240 °
